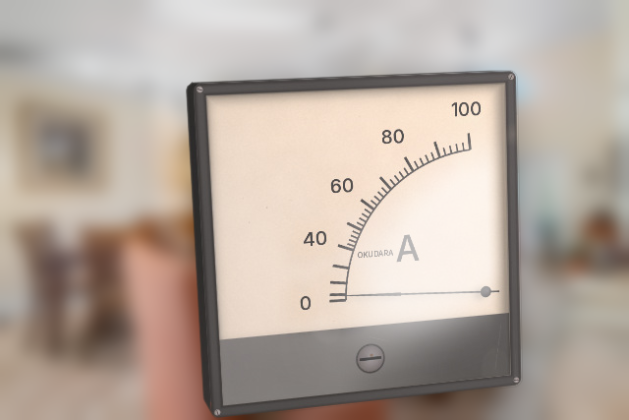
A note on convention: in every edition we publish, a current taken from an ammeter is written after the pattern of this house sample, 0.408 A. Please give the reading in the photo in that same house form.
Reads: 10 A
